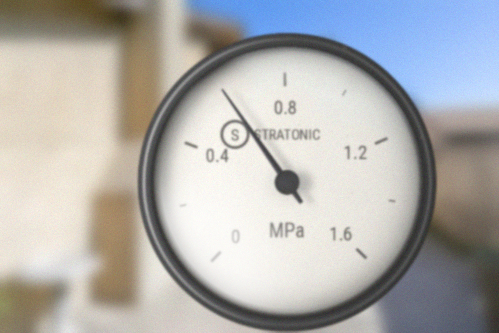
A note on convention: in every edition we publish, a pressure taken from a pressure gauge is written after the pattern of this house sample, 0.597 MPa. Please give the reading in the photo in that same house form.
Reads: 0.6 MPa
